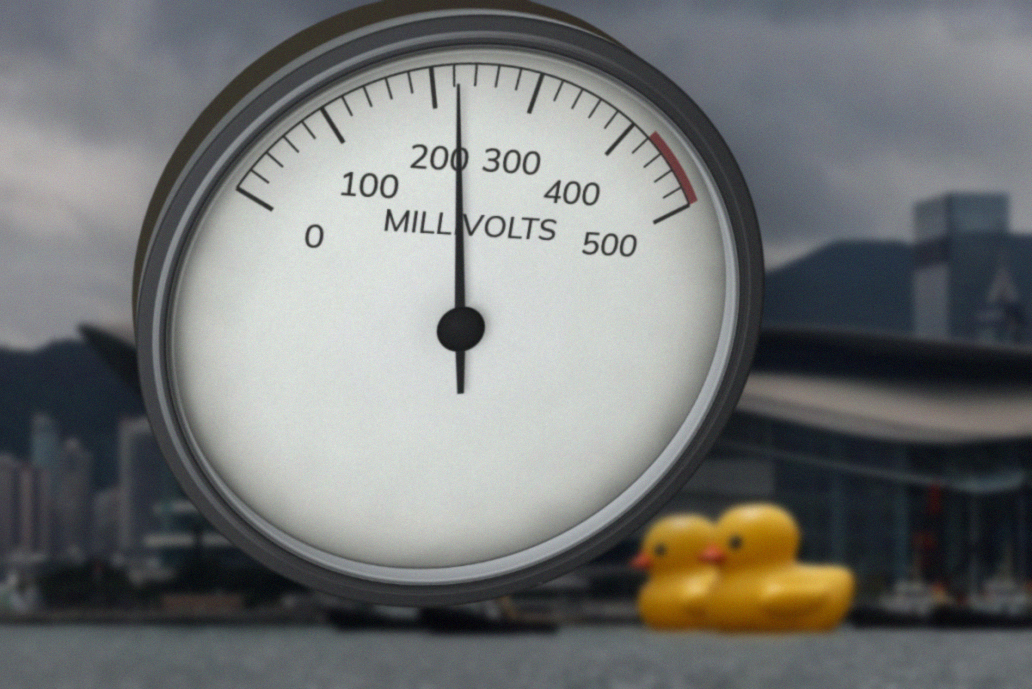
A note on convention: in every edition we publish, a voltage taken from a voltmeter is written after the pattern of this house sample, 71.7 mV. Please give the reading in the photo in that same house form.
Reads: 220 mV
